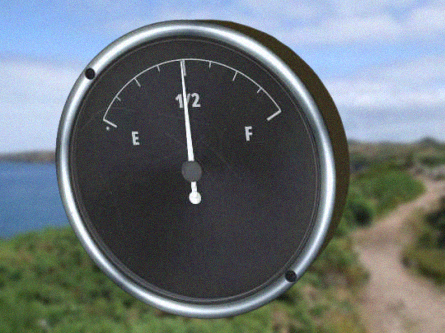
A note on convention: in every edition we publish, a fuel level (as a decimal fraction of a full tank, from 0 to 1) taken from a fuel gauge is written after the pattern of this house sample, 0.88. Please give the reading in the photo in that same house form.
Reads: 0.5
